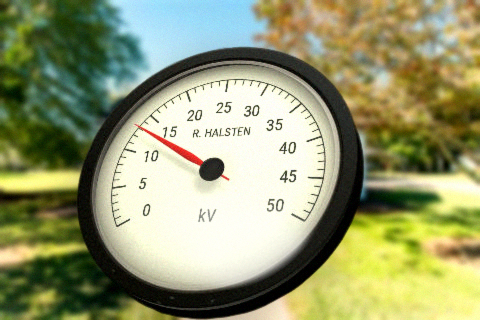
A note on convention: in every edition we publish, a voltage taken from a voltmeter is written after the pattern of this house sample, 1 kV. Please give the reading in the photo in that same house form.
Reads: 13 kV
